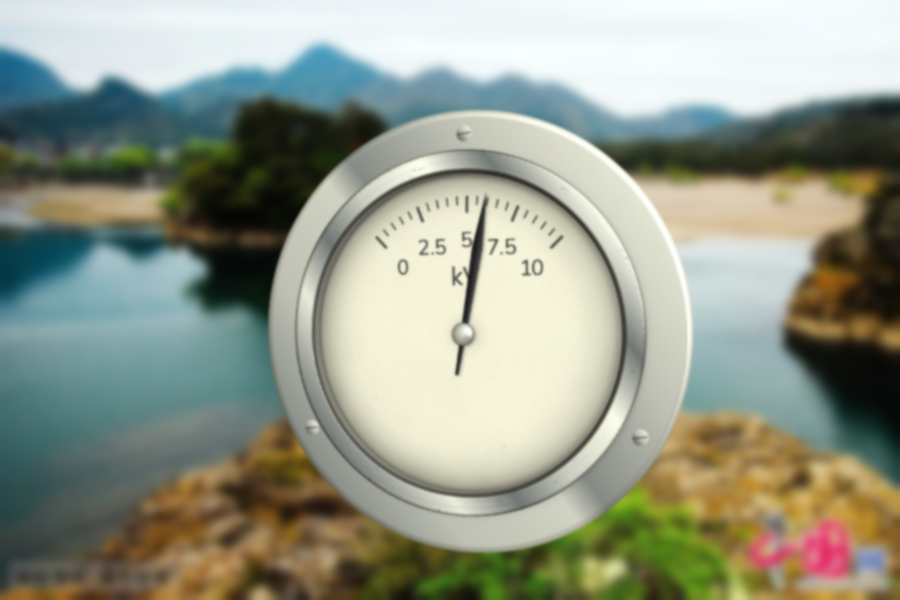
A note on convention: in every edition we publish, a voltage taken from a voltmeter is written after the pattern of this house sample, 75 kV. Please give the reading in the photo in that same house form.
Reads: 6 kV
